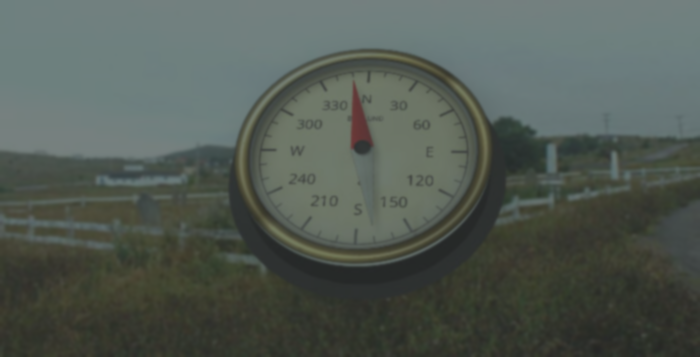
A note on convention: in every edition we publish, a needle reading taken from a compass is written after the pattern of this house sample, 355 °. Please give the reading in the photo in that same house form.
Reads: 350 °
